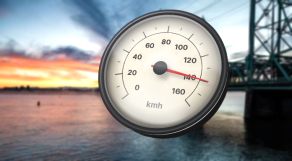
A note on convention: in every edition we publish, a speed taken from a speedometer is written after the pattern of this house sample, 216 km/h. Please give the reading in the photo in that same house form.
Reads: 140 km/h
